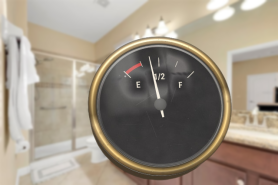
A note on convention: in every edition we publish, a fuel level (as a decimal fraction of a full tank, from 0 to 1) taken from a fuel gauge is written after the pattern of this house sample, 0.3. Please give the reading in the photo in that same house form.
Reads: 0.375
